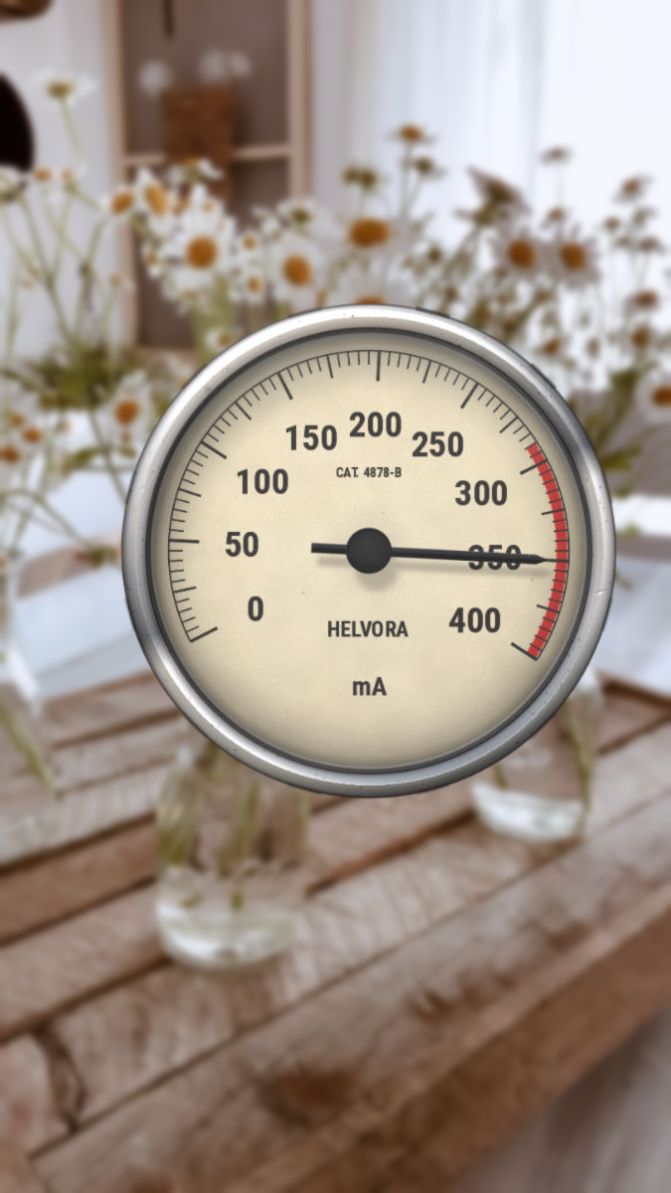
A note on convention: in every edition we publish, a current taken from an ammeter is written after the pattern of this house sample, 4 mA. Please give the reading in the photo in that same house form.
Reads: 350 mA
